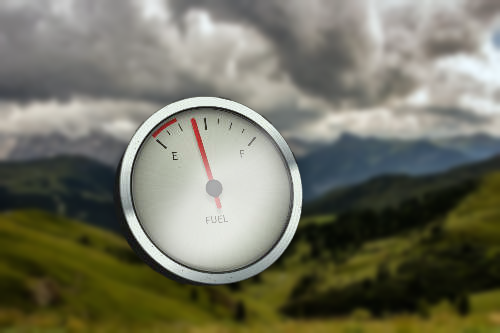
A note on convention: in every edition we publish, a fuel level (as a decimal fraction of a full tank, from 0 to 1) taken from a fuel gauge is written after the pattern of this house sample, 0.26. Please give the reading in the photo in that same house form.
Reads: 0.375
